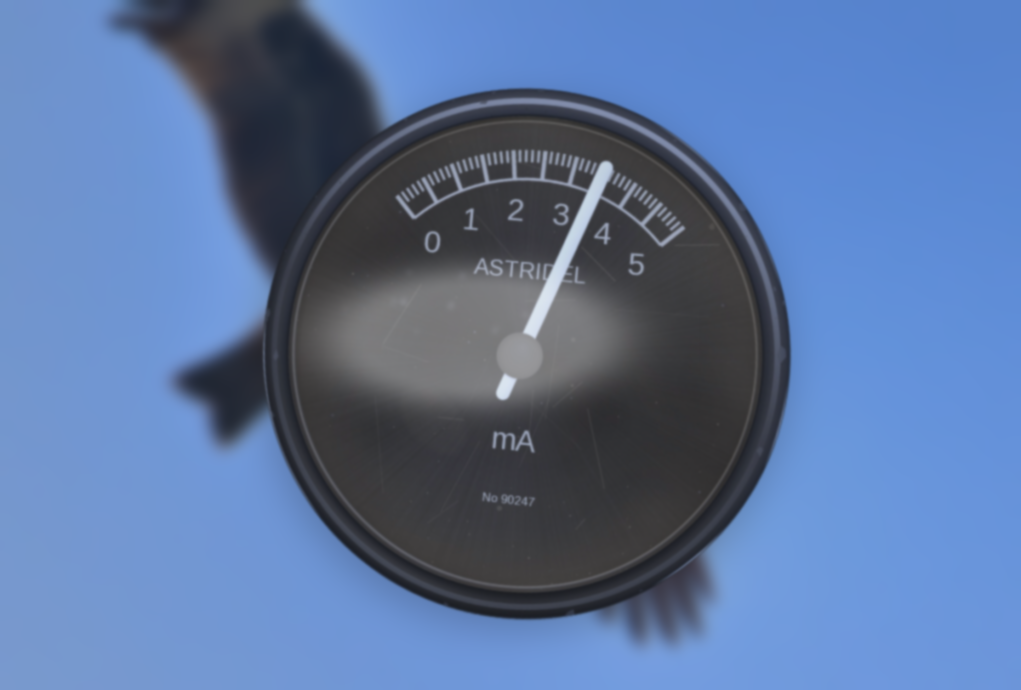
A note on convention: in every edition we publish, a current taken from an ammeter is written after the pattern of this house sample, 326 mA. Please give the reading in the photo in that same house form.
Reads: 3.5 mA
